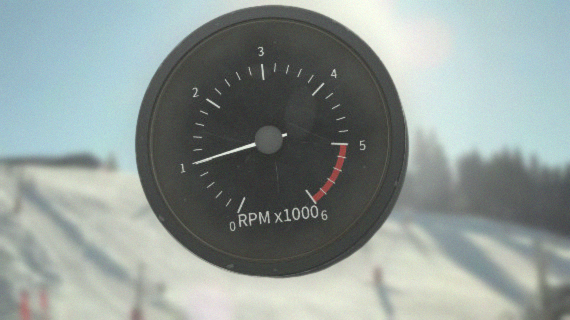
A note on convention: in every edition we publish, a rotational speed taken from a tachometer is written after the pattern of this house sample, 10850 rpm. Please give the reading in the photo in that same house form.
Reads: 1000 rpm
